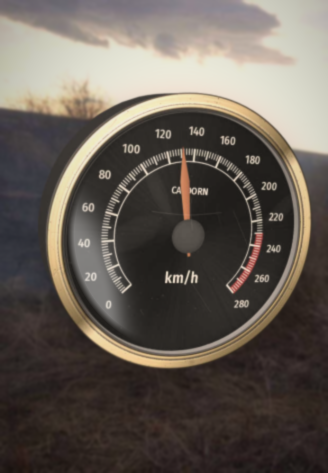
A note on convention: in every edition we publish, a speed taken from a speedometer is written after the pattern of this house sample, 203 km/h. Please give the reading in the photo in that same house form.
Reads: 130 km/h
